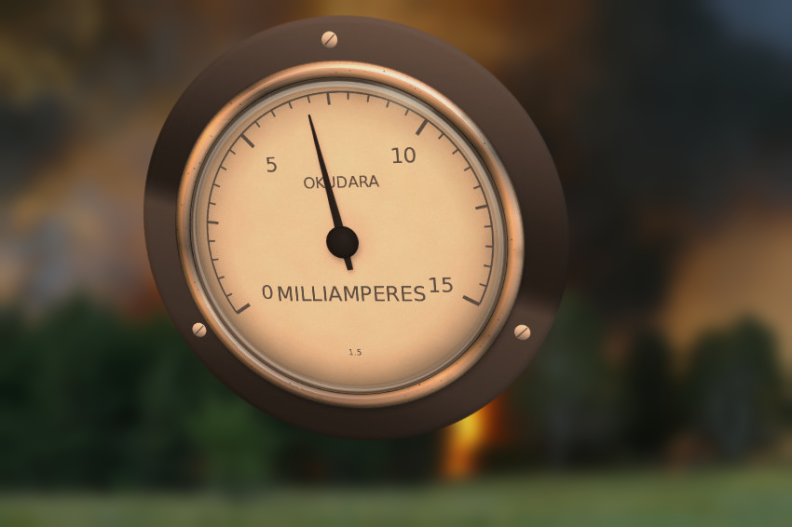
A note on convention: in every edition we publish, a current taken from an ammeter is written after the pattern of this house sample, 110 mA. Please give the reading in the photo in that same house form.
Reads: 7 mA
